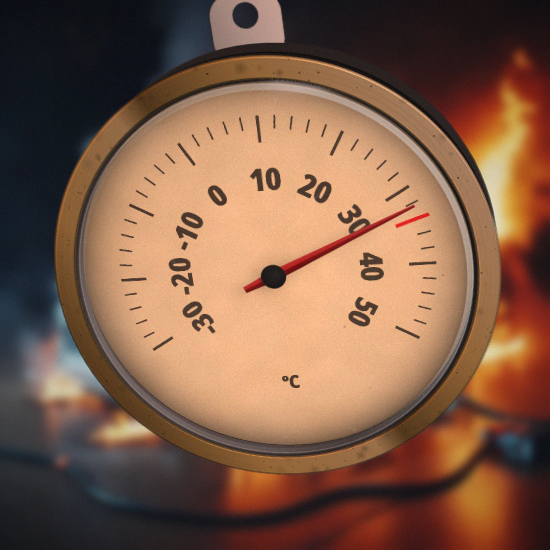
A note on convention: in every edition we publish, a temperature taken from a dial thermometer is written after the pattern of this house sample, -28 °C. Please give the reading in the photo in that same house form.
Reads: 32 °C
